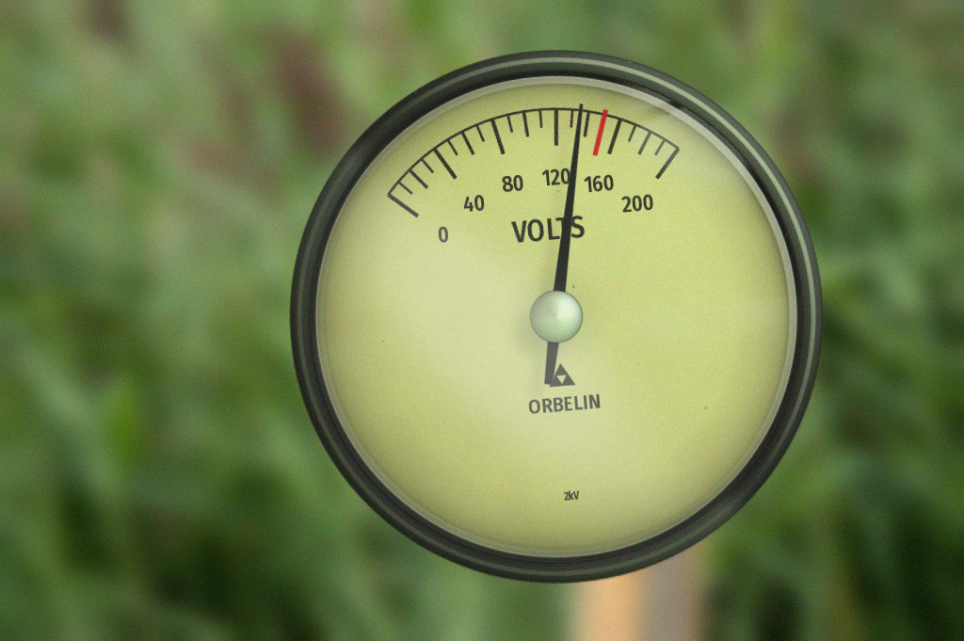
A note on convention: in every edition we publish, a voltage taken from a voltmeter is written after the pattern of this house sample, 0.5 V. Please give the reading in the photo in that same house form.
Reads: 135 V
